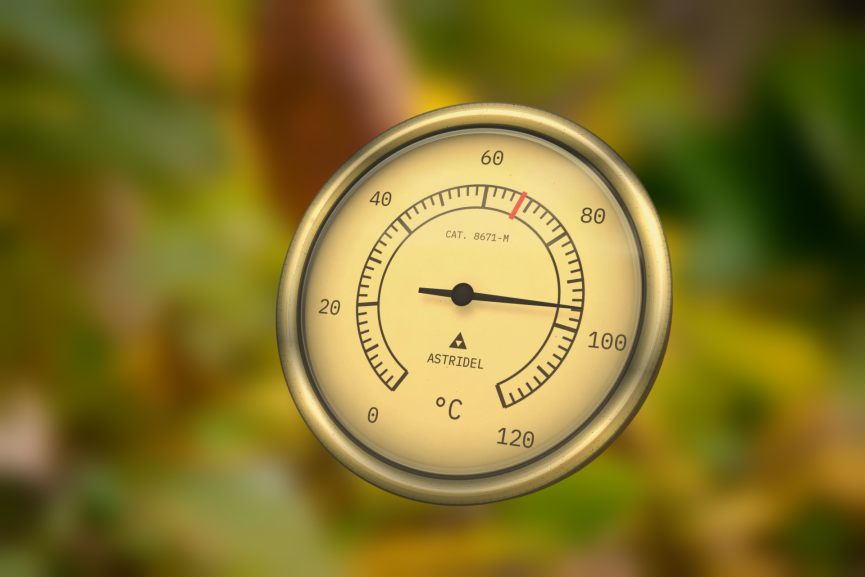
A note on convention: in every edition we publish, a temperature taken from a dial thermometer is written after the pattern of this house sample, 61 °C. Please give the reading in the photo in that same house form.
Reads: 96 °C
